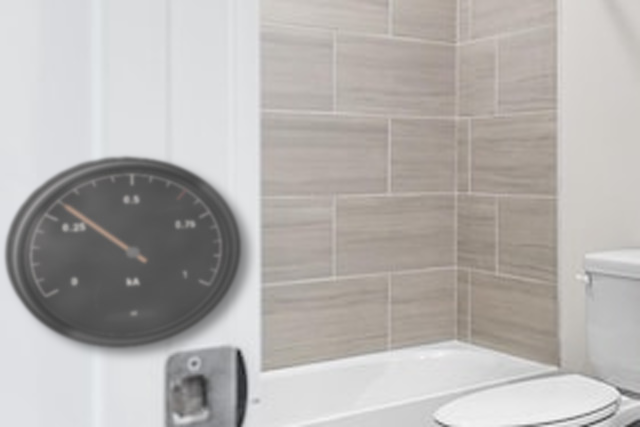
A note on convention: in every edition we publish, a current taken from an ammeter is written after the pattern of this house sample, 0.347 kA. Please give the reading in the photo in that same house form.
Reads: 0.3 kA
